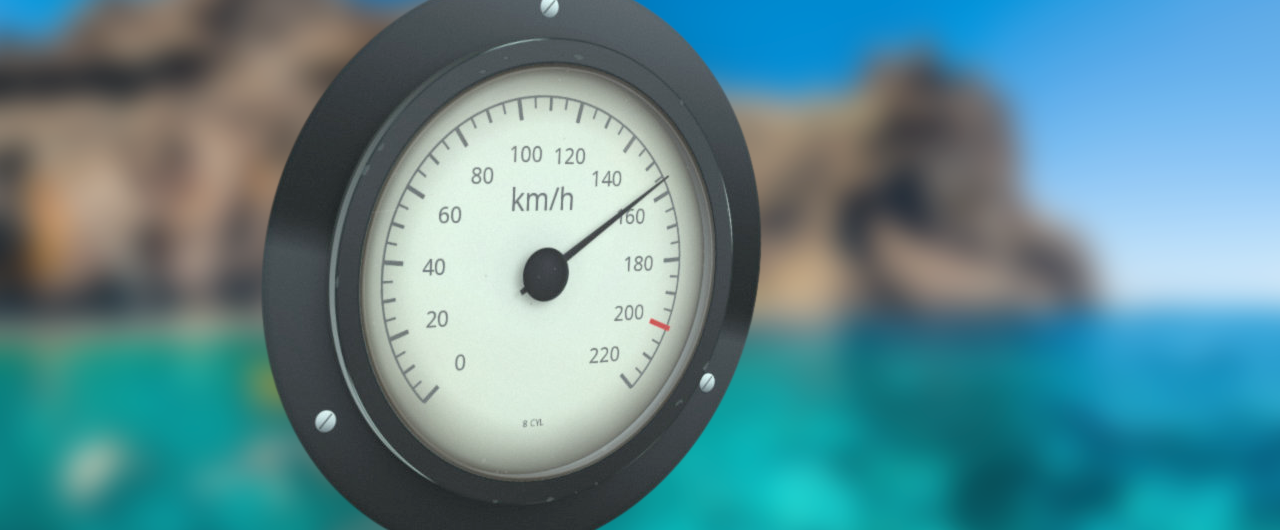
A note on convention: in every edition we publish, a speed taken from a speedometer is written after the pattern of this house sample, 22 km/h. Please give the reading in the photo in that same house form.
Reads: 155 km/h
